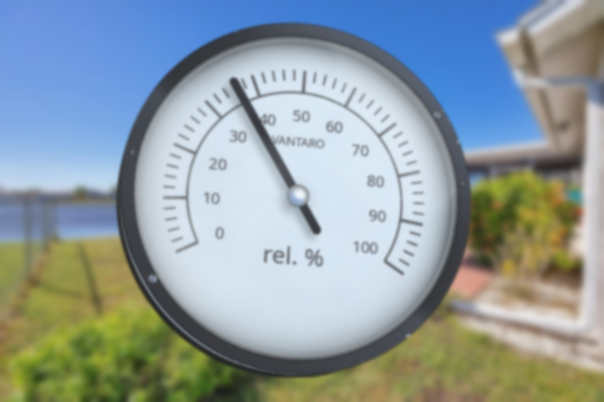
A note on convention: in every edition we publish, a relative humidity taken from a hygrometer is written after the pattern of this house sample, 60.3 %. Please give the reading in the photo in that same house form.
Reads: 36 %
